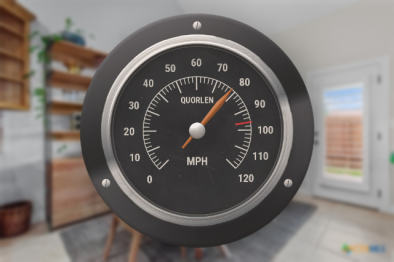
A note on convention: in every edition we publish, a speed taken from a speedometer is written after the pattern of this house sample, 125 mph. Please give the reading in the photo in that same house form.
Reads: 78 mph
